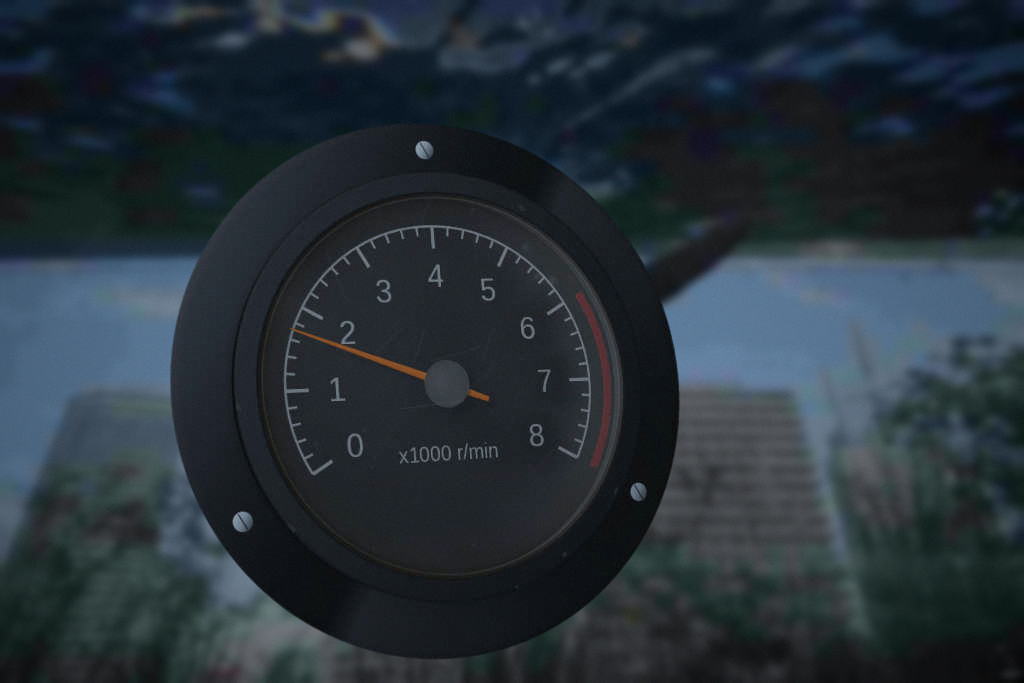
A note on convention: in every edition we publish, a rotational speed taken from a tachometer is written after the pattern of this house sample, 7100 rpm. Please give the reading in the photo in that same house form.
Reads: 1700 rpm
